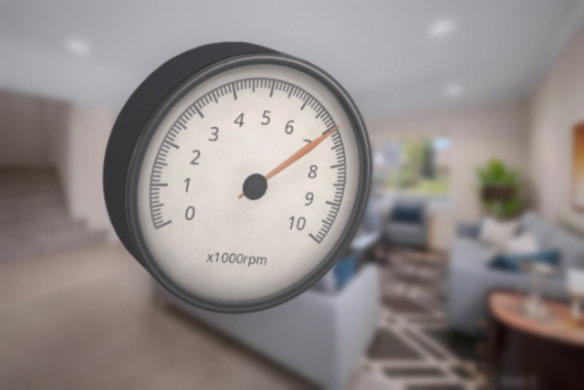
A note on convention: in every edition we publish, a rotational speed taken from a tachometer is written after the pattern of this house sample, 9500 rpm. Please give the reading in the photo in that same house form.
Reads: 7000 rpm
